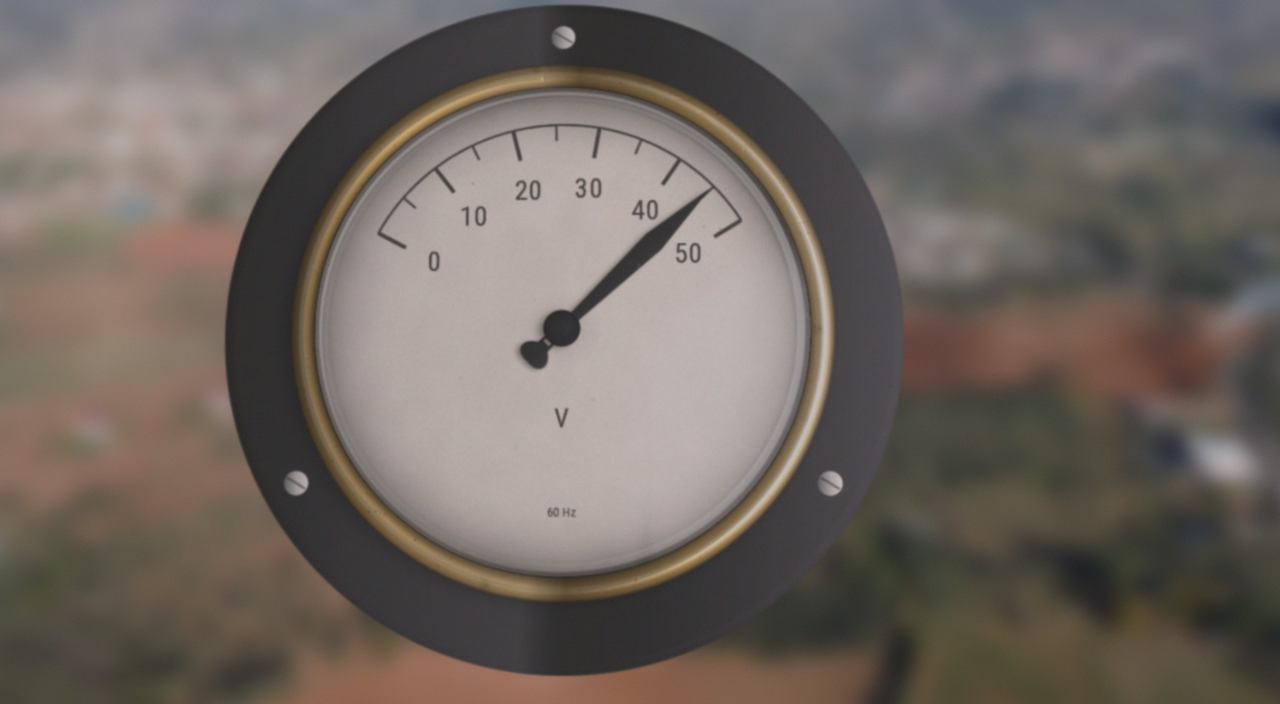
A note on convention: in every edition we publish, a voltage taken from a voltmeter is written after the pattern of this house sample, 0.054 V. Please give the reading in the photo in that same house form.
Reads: 45 V
